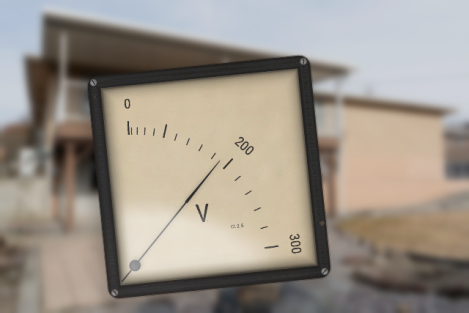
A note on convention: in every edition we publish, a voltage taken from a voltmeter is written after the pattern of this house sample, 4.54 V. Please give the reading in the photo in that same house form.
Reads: 190 V
